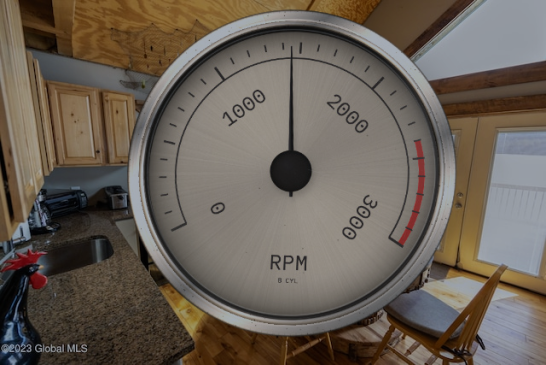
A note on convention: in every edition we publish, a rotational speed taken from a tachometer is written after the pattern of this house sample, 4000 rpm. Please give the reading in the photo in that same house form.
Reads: 1450 rpm
